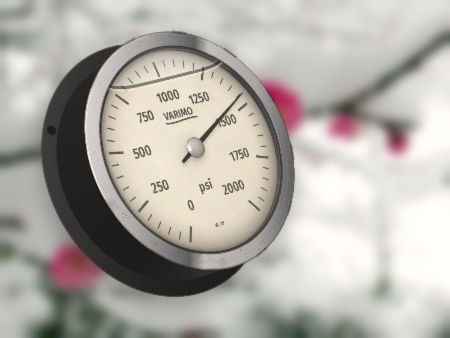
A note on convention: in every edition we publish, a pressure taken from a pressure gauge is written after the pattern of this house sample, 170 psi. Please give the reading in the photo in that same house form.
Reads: 1450 psi
